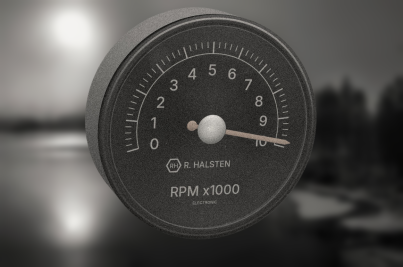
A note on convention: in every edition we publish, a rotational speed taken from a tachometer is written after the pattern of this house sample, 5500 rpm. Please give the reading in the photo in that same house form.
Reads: 9800 rpm
